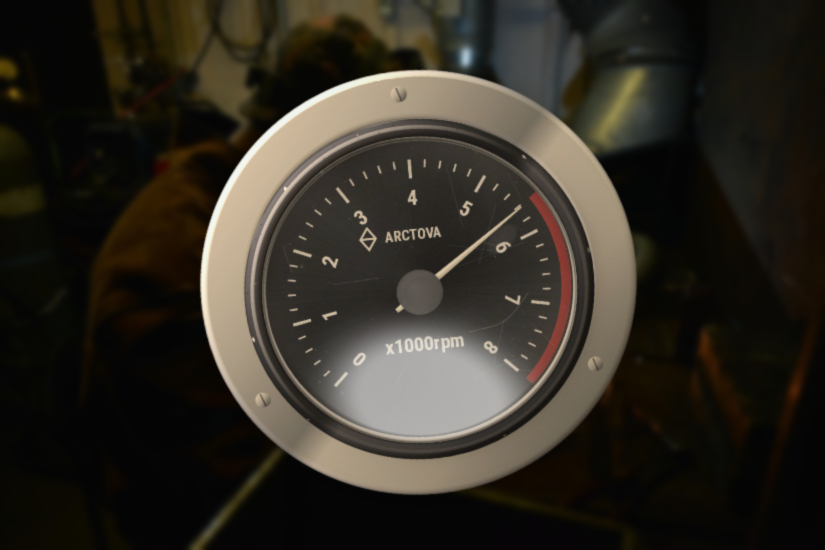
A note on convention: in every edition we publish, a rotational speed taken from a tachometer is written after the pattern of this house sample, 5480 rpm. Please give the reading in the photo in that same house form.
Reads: 5600 rpm
